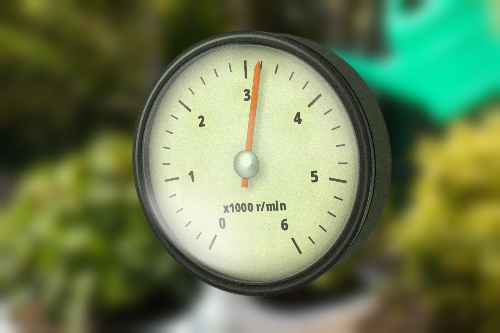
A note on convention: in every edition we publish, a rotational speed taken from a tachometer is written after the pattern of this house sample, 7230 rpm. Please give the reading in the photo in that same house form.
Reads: 3200 rpm
